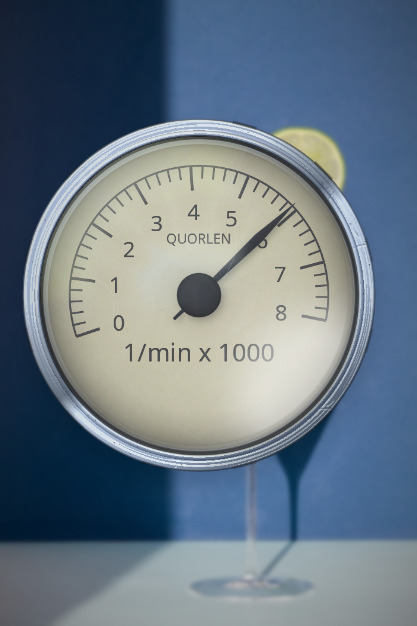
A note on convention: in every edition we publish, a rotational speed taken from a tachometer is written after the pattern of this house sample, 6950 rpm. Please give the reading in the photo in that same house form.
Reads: 5900 rpm
